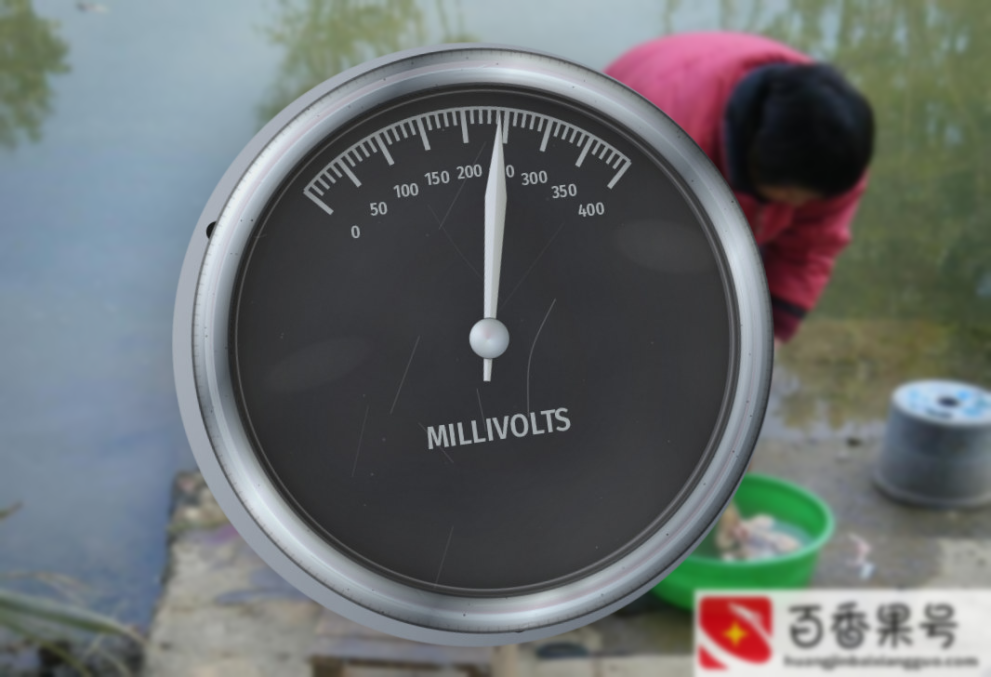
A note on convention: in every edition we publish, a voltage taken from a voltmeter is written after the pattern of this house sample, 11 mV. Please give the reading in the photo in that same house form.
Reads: 240 mV
